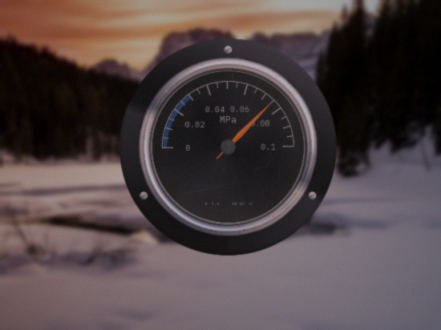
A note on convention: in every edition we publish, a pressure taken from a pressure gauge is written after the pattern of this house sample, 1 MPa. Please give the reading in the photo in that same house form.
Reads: 0.075 MPa
